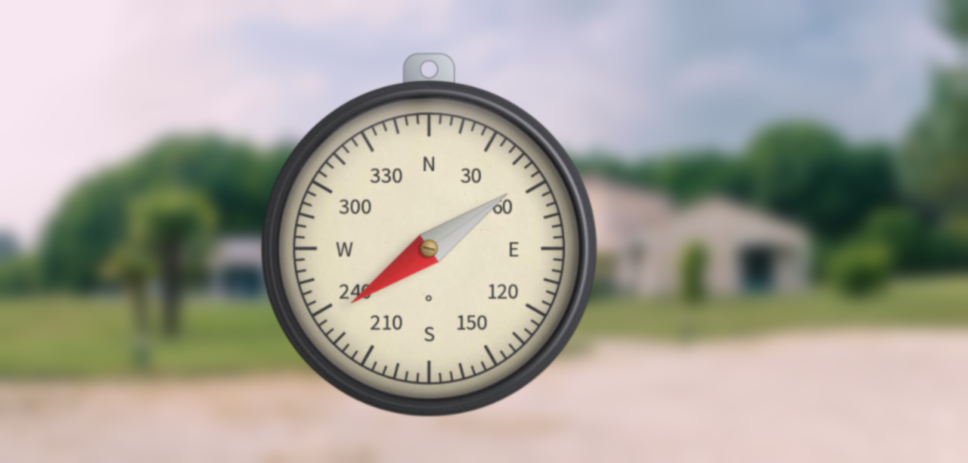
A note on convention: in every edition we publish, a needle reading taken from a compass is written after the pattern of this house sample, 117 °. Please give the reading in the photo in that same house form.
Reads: 235 °
